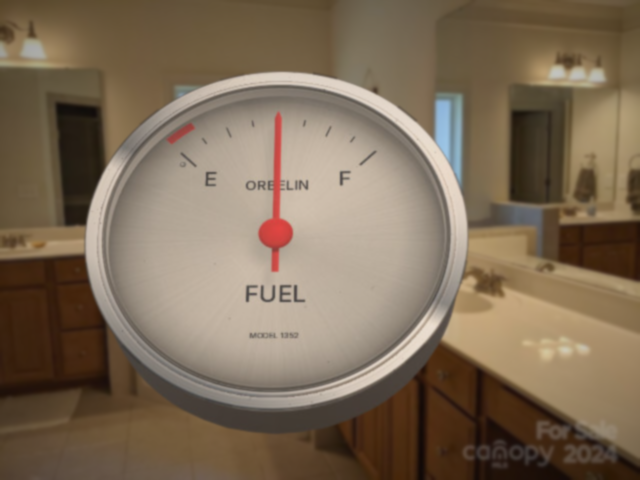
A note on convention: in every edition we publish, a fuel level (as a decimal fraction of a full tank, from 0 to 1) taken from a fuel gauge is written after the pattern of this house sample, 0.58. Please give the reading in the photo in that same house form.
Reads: 0.5
